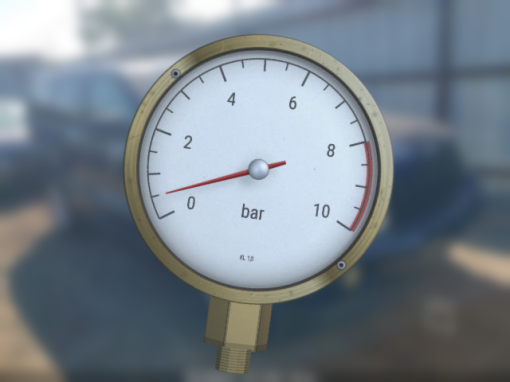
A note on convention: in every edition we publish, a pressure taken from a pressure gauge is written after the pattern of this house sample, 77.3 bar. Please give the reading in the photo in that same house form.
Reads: 0.5 bar
